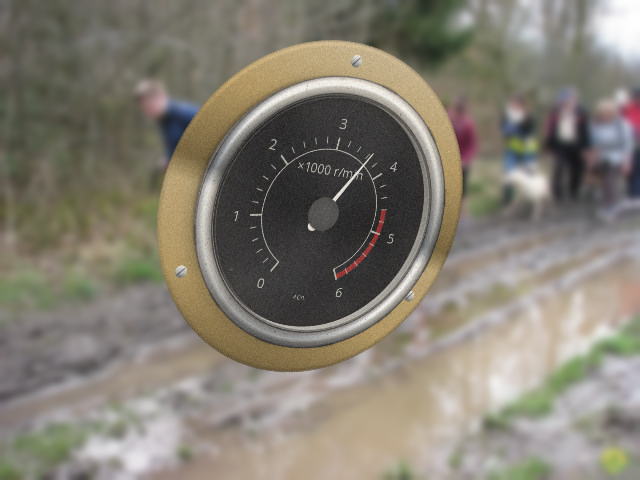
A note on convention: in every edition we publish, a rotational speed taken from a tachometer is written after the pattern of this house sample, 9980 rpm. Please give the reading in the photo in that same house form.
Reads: 3600 rpm
